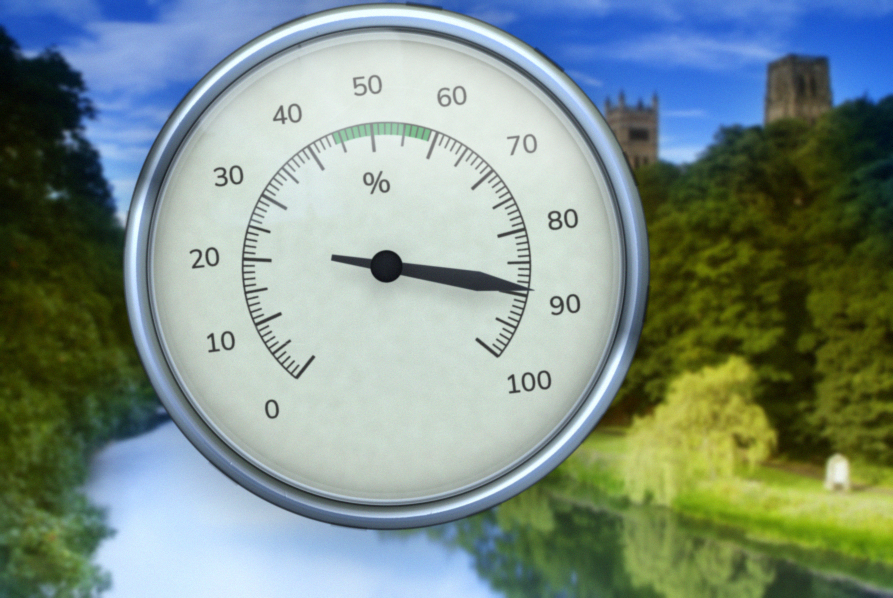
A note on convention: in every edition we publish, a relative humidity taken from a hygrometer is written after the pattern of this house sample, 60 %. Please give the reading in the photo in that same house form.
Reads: 89 %
